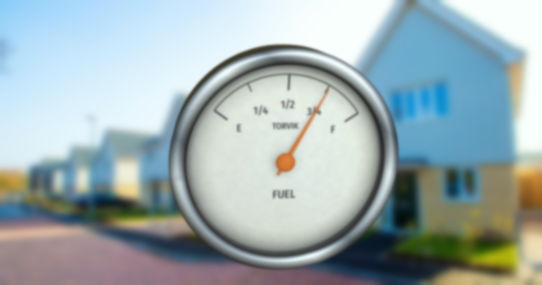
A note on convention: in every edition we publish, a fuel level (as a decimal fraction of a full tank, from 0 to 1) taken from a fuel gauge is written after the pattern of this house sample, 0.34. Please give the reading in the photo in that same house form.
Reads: 0.75
